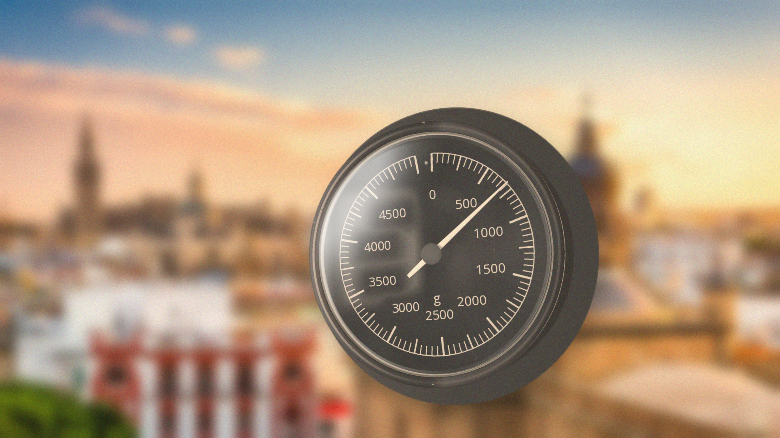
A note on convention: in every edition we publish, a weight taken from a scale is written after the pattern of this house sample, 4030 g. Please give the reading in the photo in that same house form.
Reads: 700 g
